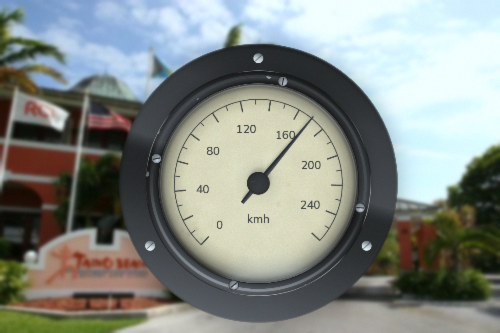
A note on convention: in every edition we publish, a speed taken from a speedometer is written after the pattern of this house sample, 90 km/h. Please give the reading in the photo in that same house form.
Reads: 170 km/h
